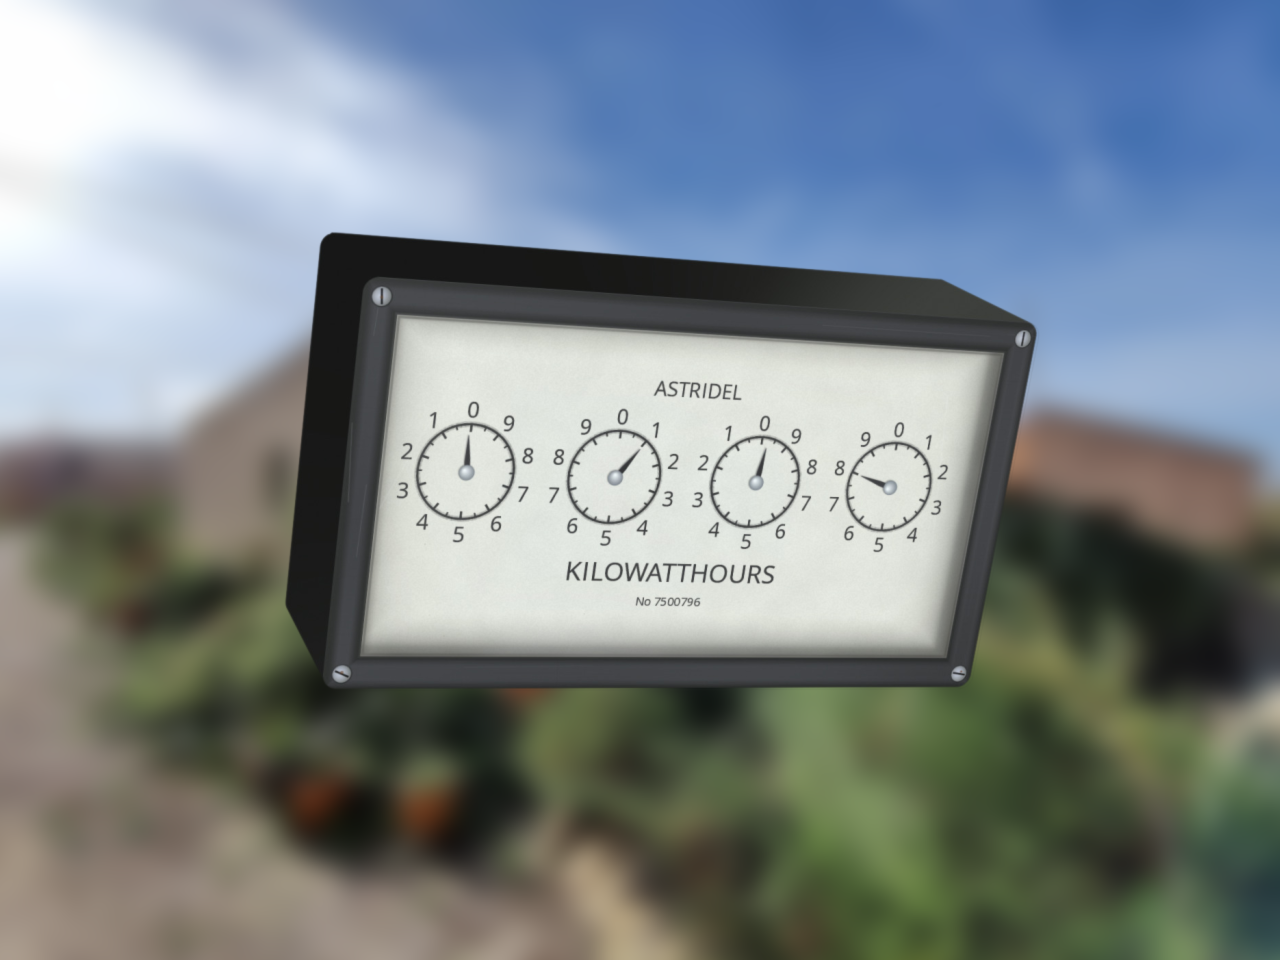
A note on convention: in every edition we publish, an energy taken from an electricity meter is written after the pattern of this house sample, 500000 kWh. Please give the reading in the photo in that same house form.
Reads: 98 kWh
